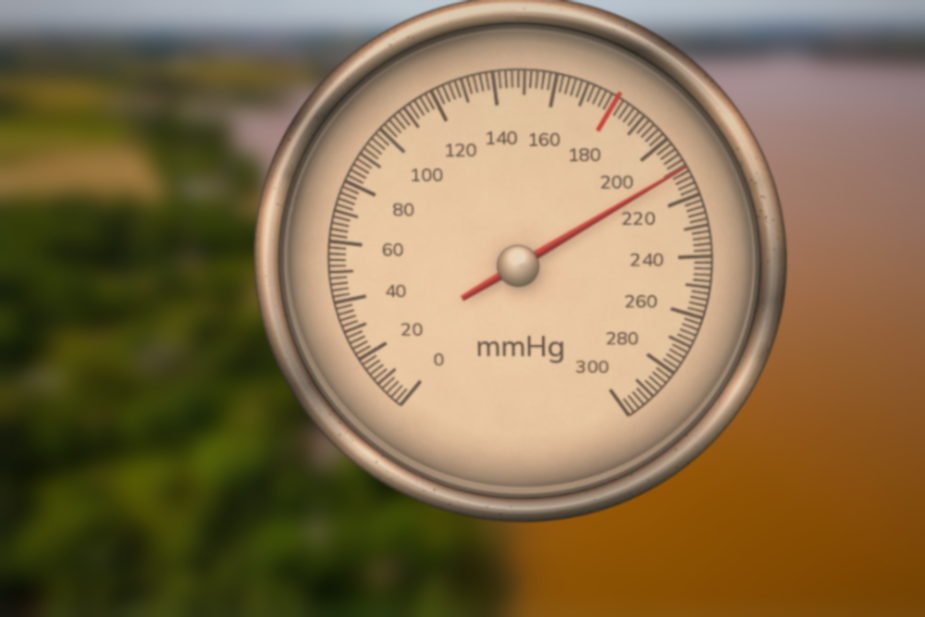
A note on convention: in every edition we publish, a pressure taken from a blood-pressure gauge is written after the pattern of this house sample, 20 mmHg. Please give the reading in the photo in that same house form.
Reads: 210 mmHg
